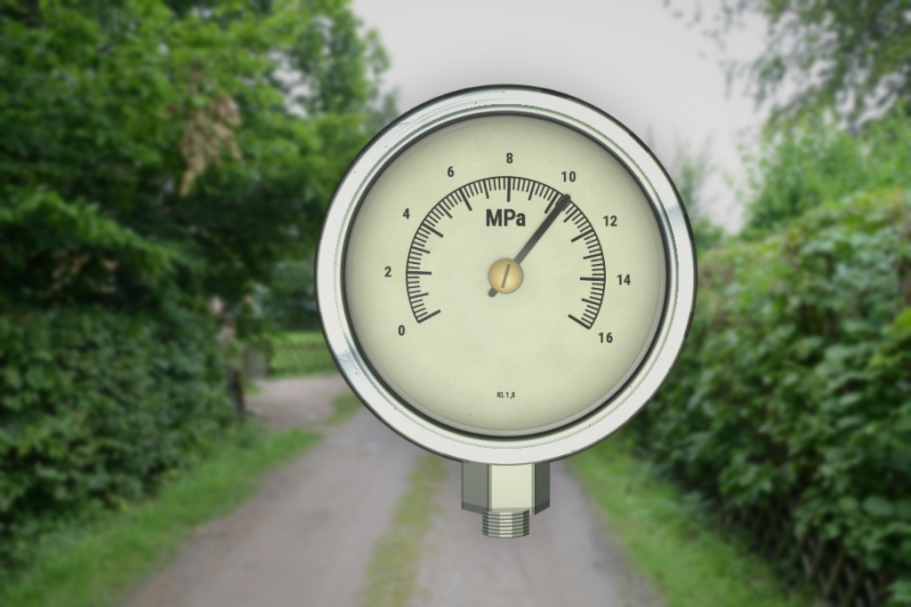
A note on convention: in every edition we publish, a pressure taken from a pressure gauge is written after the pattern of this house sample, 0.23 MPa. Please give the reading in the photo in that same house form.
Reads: 10.4 MPa
